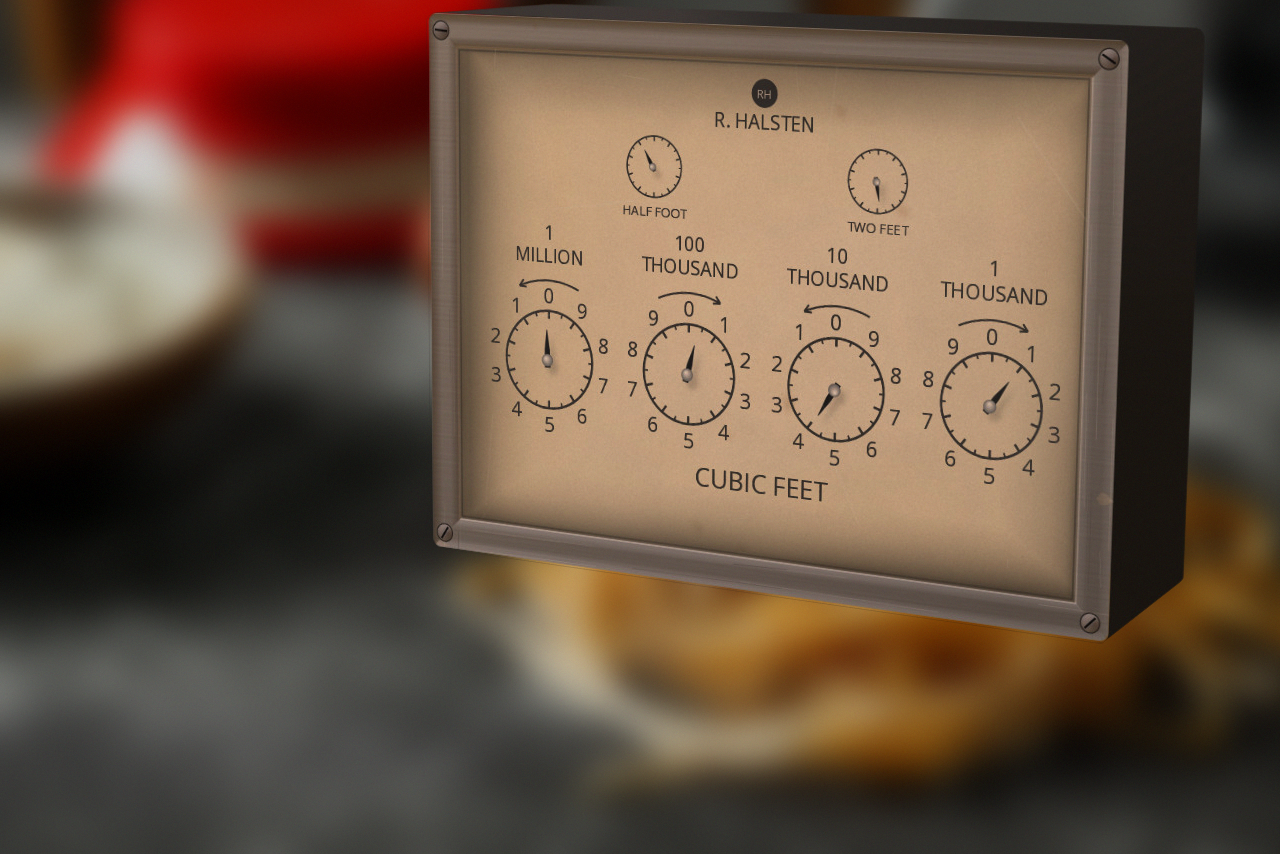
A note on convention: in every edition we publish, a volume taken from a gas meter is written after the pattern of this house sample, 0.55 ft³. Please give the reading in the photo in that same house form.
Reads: 4100 ft³
